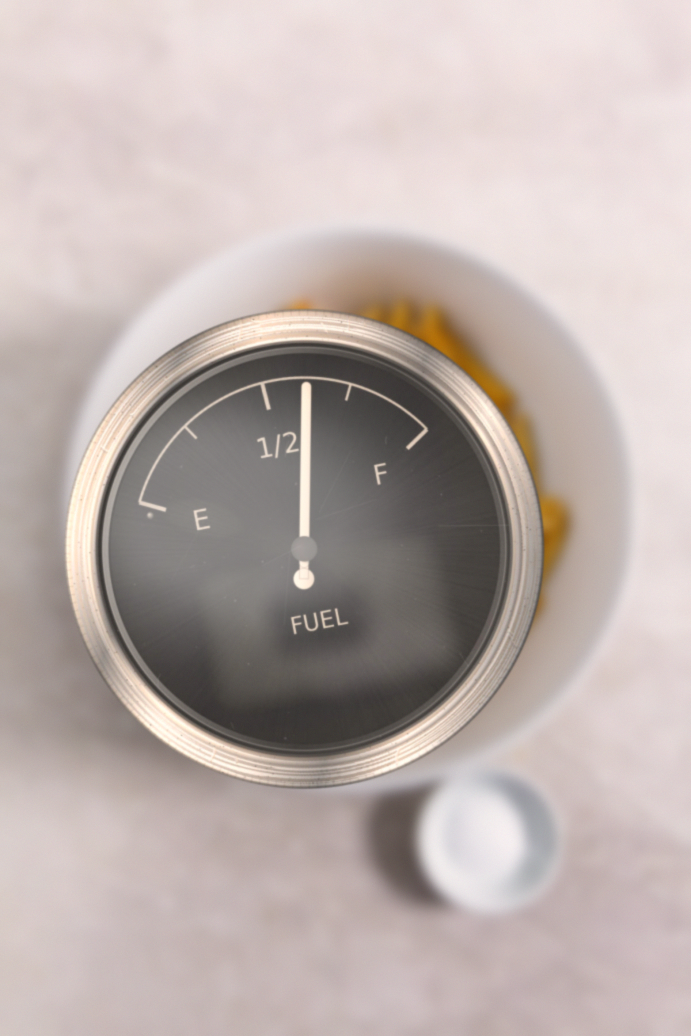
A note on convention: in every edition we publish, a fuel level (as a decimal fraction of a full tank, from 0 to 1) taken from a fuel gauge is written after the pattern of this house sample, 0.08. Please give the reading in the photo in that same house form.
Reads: 0.625
